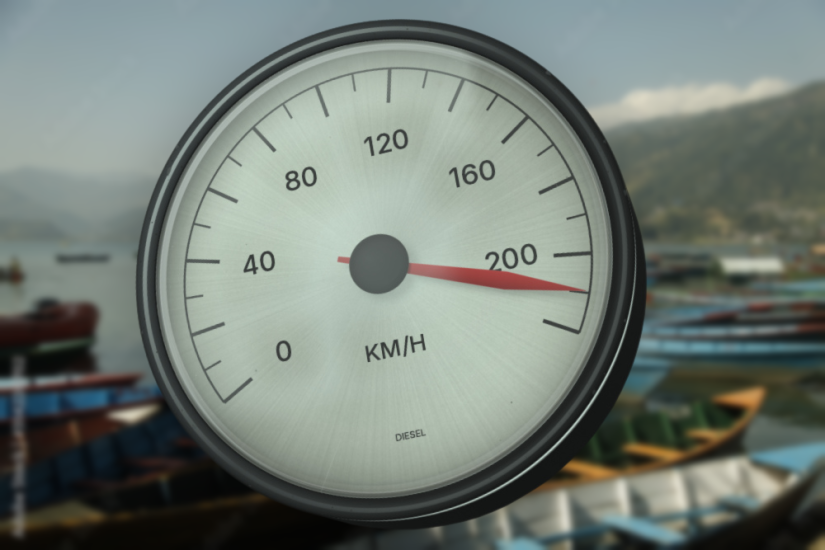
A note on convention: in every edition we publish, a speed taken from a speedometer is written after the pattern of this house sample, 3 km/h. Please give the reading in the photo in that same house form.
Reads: 210 km/h
